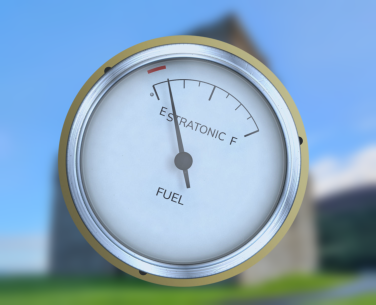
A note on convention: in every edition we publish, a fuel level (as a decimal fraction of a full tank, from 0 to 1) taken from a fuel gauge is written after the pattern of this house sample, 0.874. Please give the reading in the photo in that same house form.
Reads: 0.125
